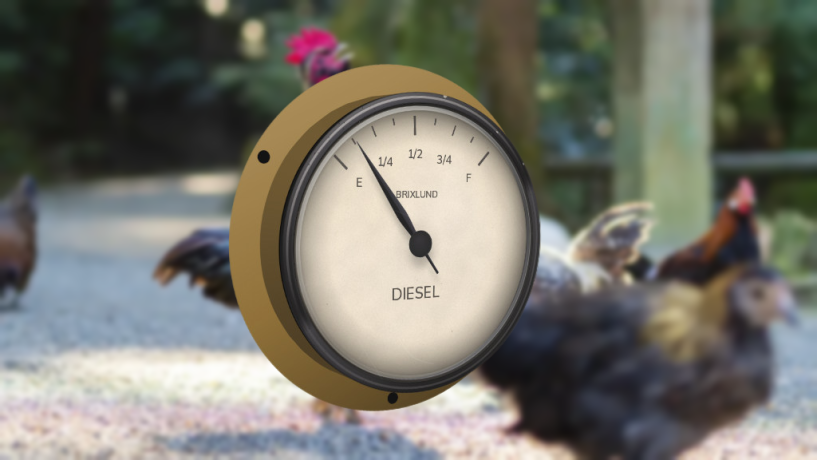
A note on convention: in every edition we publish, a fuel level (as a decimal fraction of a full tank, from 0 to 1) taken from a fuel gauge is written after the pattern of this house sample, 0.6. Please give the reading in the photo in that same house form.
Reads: 0.125
